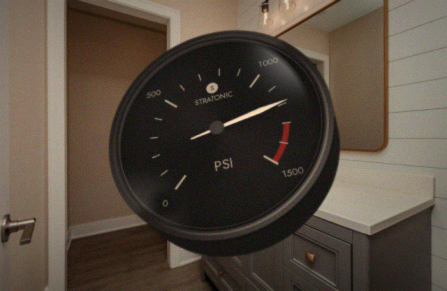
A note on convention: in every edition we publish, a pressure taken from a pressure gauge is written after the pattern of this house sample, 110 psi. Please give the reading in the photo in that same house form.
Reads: 1200 psi
